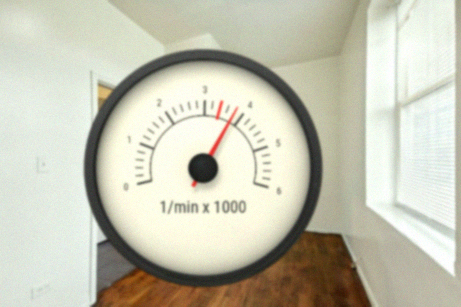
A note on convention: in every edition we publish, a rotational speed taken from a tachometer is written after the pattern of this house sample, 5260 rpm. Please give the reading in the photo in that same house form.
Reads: 3800 rpm
